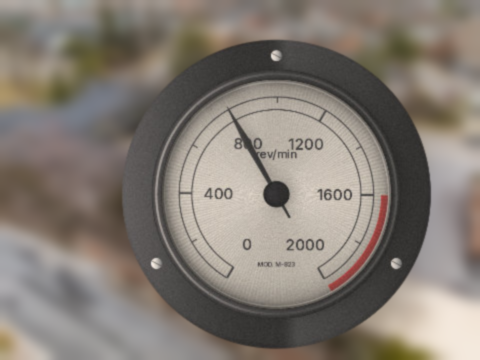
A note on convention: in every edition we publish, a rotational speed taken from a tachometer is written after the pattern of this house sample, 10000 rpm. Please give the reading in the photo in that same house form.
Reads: 800 rpm
